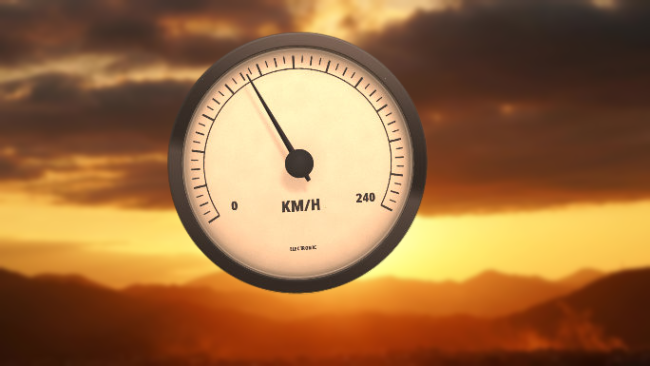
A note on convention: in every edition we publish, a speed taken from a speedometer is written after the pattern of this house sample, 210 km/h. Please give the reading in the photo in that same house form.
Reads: 92.5 km/h
